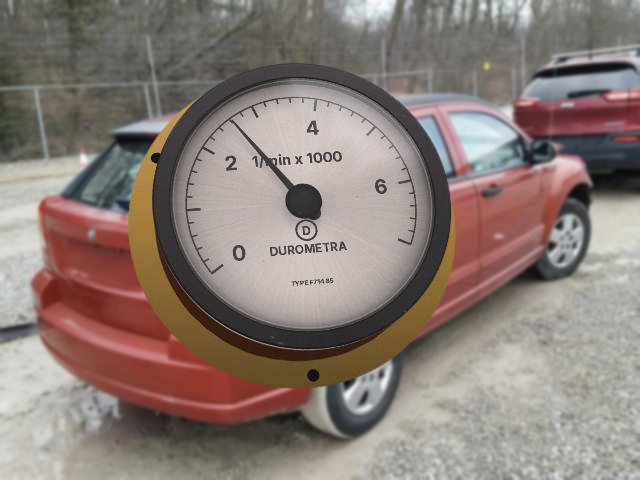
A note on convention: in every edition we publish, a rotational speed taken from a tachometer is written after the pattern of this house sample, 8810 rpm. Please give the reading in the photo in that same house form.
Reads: 2600 rpm
